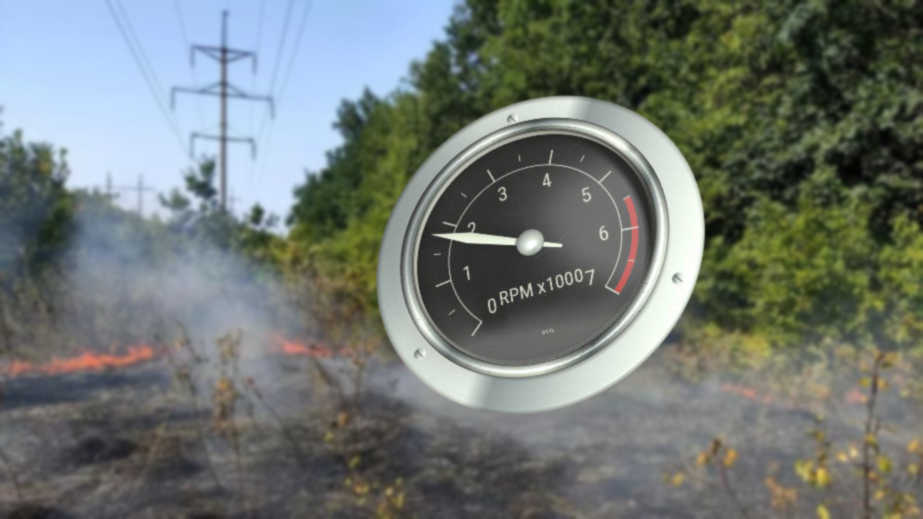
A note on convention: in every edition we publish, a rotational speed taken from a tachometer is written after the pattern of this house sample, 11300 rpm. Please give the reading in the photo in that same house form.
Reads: 1750 rpm
